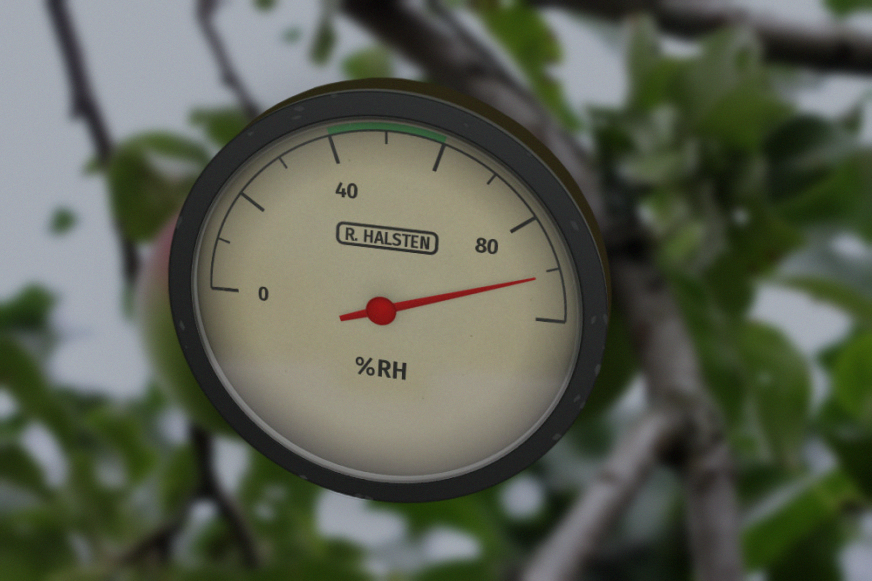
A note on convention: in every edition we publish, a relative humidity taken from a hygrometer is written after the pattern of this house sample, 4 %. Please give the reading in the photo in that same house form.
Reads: 90 %
